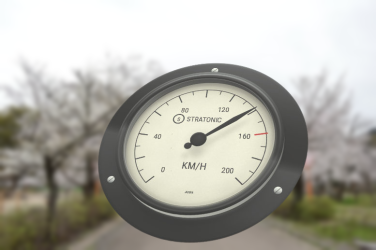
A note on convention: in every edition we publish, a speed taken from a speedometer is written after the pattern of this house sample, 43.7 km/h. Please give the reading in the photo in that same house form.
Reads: 140 km/h
